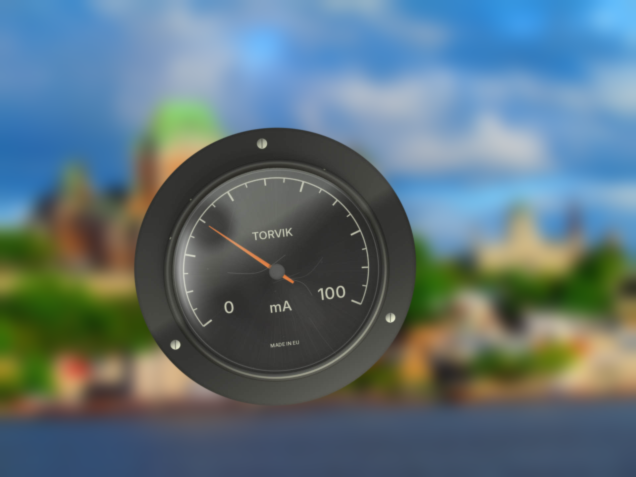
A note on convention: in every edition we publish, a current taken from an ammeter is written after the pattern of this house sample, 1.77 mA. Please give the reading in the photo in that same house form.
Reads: 30 mA
